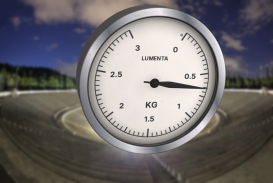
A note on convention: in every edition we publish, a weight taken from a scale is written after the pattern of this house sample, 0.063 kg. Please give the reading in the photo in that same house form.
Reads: 0.65 kg
